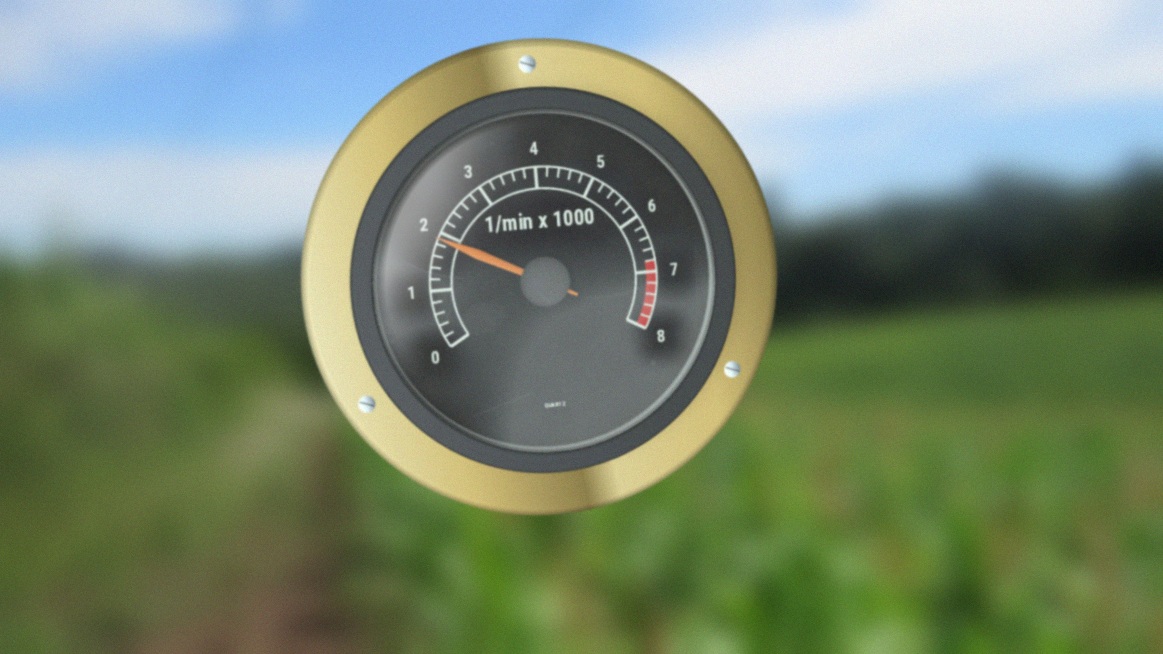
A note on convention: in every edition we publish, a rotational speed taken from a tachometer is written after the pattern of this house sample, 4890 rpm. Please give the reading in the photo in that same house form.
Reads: 1900 rpm
